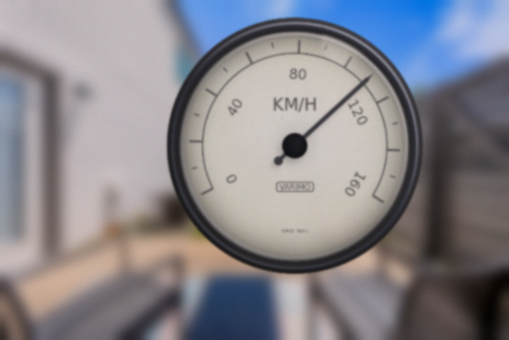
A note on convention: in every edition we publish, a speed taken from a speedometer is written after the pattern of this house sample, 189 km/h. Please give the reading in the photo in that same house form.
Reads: 110 km/h
